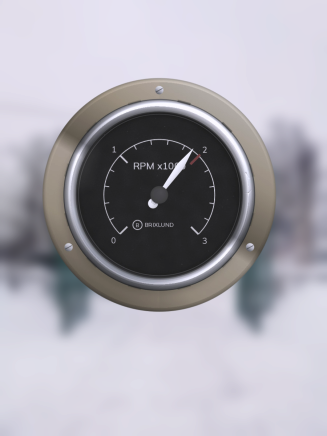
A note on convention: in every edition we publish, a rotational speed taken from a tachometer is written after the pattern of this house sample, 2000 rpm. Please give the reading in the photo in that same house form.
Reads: 1900 rpm
